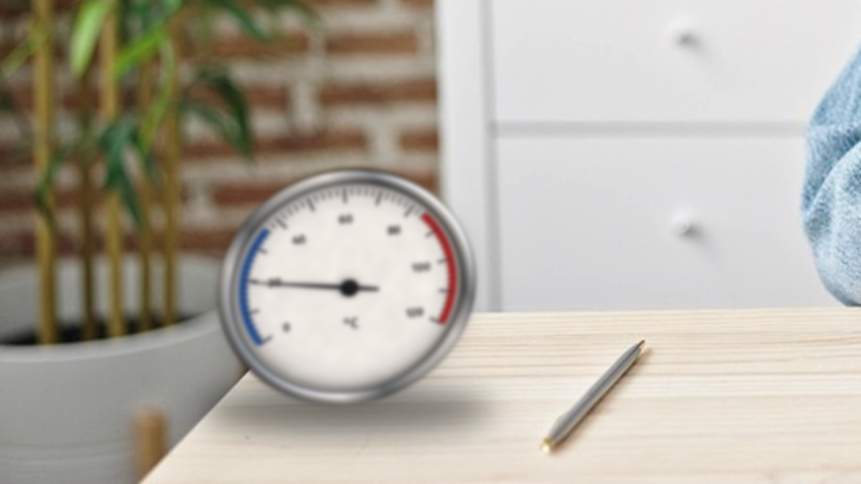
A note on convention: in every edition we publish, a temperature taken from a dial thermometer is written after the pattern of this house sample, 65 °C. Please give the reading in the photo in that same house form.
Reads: 20 °C
